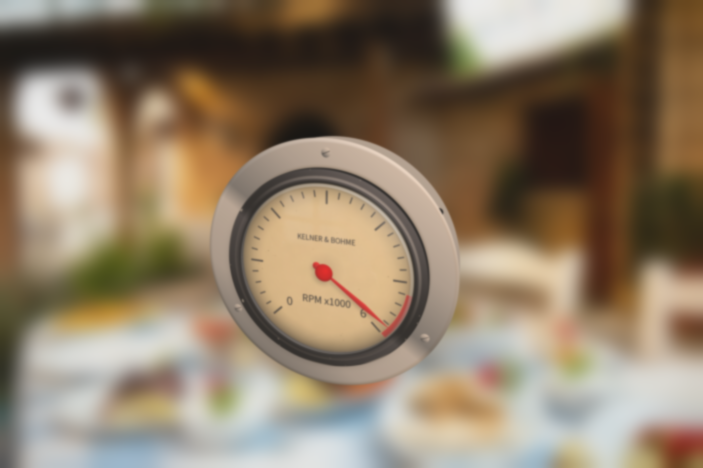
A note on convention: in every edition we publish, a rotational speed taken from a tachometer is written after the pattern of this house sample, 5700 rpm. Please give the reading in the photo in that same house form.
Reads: 5800 rpm
